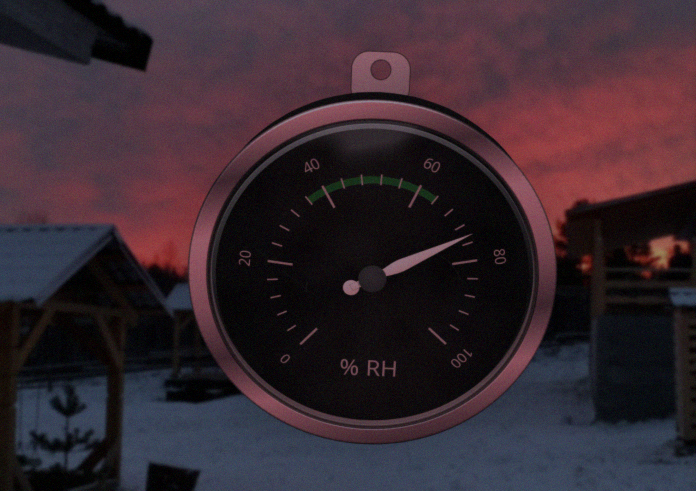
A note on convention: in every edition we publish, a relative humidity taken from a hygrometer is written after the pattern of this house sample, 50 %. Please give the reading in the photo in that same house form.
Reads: 74 %
